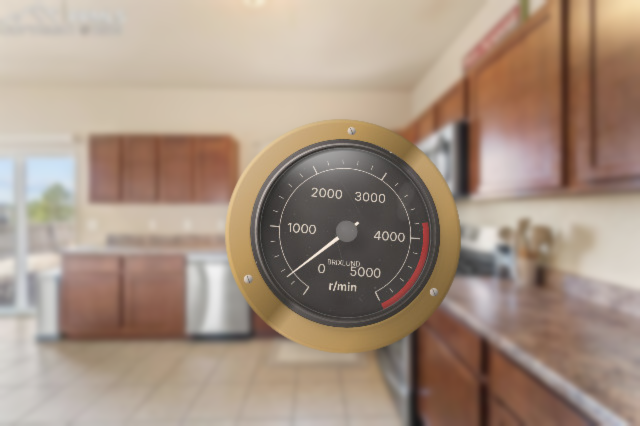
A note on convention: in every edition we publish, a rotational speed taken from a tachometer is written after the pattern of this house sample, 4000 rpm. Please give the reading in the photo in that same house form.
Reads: 300 rpm
